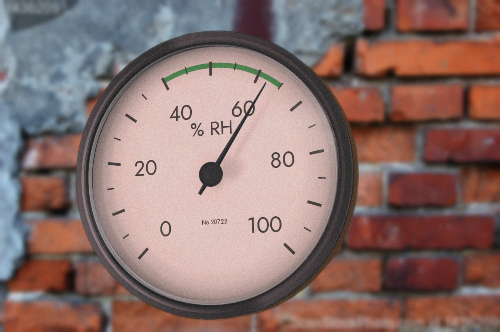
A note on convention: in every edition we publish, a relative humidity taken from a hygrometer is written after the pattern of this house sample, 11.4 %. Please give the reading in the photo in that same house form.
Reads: 62.5 %
